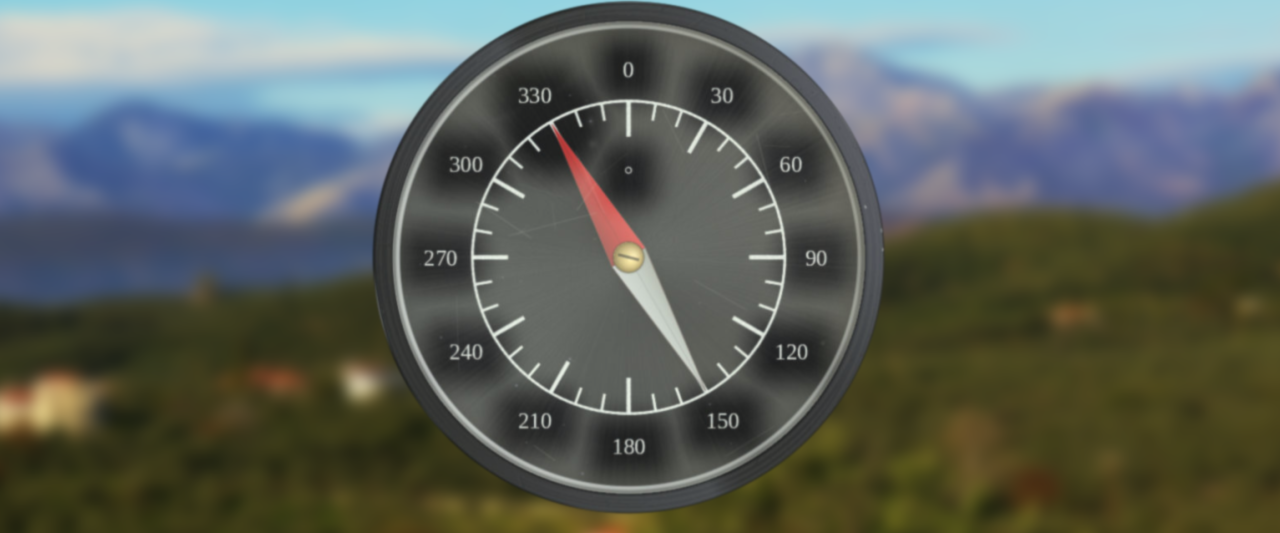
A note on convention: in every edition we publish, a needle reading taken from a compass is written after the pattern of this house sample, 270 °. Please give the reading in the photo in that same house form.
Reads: 330 °
